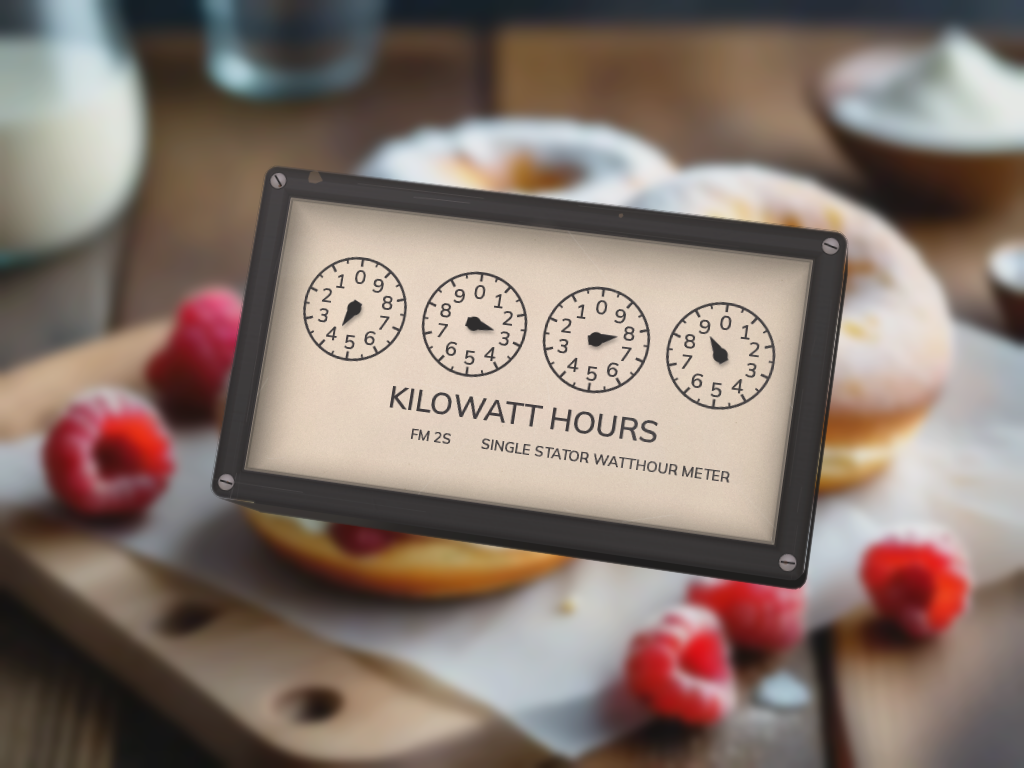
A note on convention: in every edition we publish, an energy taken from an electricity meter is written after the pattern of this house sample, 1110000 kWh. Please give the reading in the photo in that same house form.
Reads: 4279 kWh
